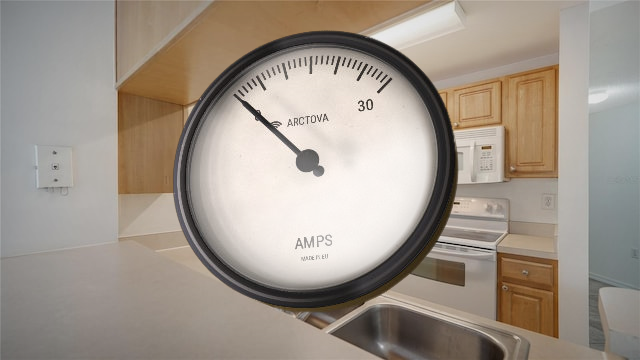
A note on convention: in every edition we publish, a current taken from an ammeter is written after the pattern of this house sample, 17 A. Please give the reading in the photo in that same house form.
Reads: 0 A
